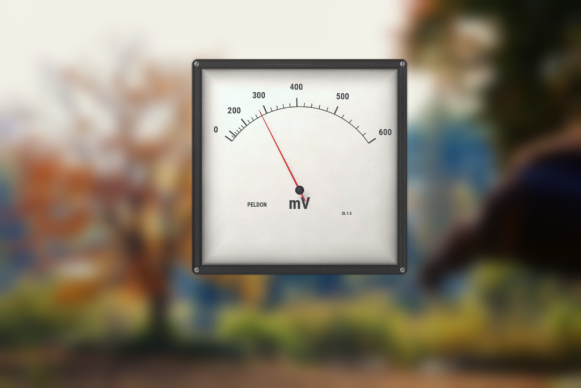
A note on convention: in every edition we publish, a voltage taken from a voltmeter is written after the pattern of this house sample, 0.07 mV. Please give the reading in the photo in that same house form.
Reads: 280 mV
